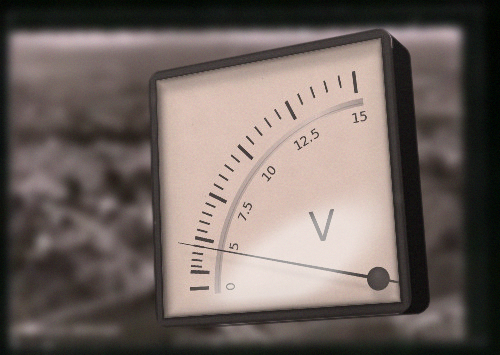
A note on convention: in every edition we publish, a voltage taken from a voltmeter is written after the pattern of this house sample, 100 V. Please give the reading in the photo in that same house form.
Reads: 4.5 V
